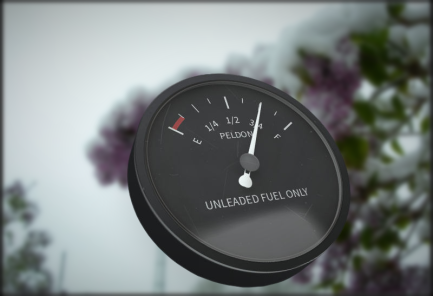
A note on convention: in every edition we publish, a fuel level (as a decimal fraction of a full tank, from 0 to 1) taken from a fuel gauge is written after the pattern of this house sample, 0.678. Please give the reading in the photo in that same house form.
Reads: 0.75
